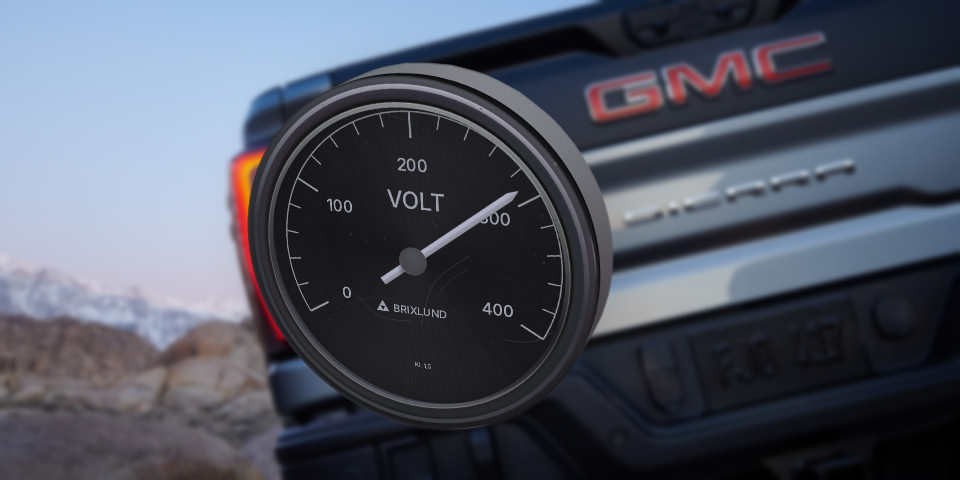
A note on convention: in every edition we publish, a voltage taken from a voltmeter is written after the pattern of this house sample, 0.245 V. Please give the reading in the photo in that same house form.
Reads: 290 V
